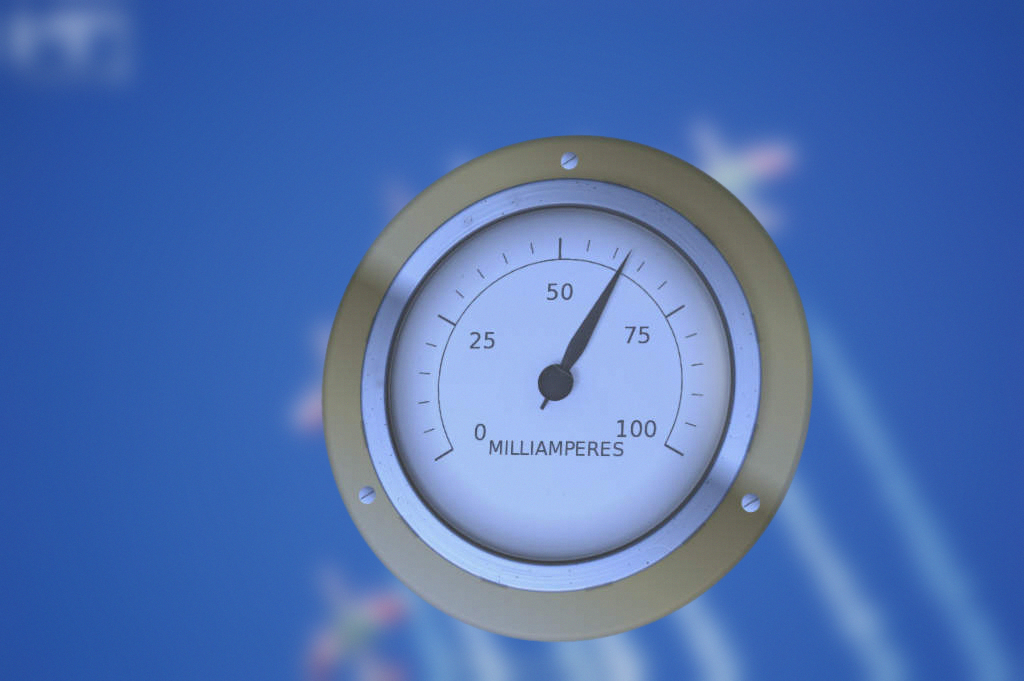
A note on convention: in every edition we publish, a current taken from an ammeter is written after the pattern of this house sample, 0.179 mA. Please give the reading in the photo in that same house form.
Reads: 62.5 mA
